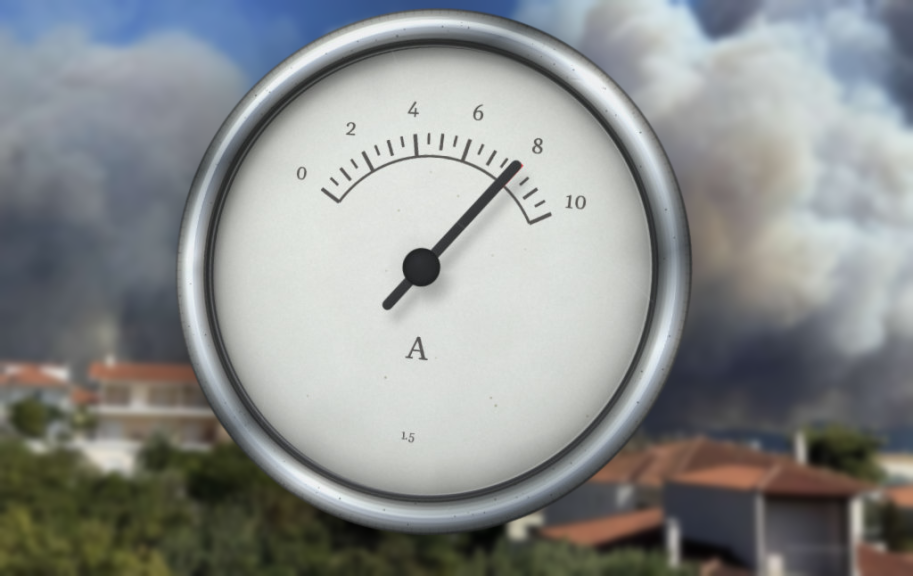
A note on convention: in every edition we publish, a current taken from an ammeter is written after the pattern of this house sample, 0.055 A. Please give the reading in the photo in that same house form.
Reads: 8 A
